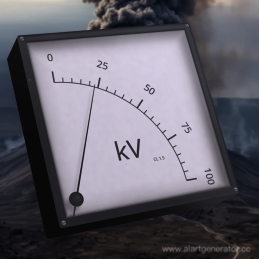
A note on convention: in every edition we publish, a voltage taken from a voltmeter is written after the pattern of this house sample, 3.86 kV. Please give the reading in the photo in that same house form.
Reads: 22.5 kV
